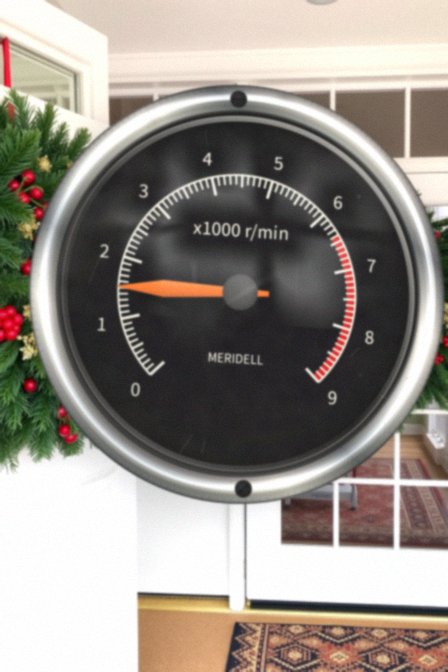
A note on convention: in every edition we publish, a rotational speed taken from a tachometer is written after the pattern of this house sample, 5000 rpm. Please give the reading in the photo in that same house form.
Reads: 1500 rpm
